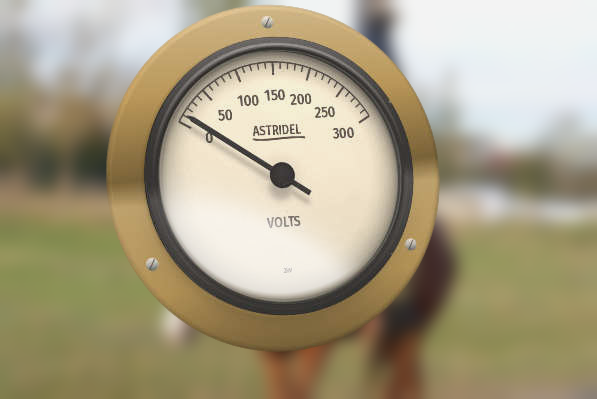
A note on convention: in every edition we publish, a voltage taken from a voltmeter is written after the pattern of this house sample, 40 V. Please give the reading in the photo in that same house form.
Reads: 10 V
